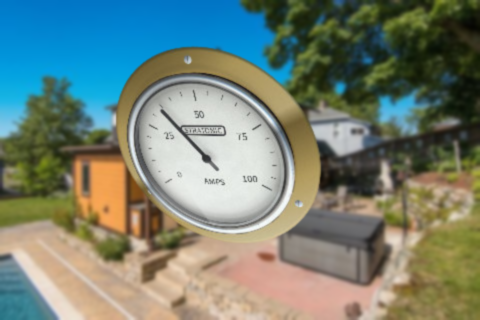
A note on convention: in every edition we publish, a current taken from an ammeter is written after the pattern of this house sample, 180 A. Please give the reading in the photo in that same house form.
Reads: 35 A
